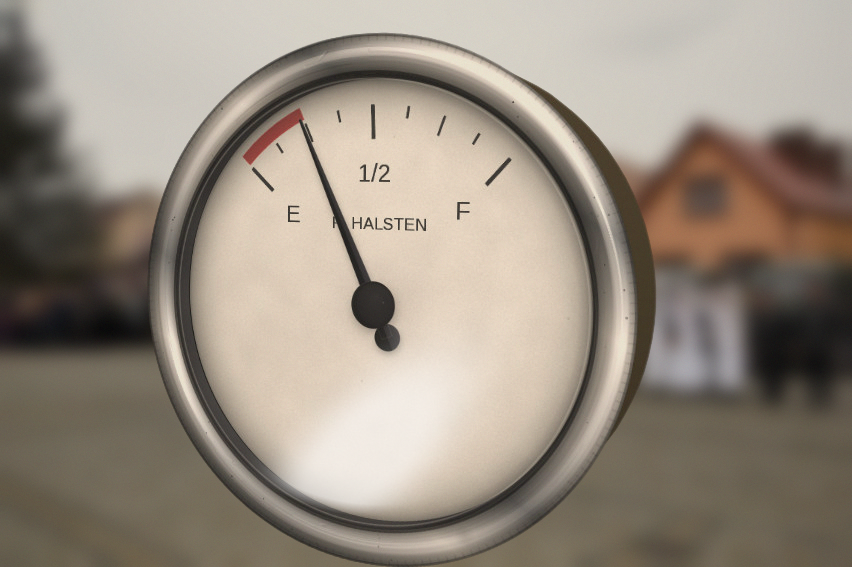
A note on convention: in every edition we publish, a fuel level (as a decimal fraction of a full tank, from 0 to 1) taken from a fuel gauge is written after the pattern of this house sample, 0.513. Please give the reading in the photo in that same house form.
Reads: 0.25
